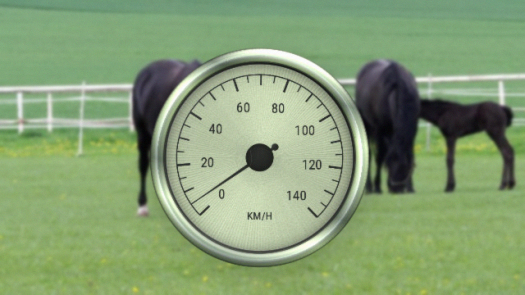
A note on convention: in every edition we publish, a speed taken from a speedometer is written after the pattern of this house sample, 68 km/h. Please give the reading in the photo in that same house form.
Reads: 5 km/h
